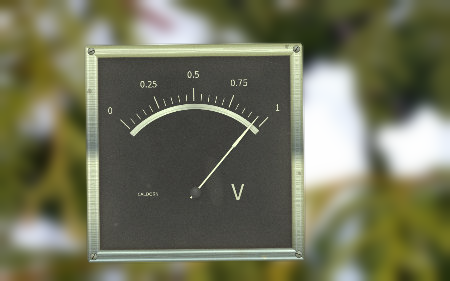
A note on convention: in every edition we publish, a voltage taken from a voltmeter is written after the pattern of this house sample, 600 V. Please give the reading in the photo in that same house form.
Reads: 0.95 V
